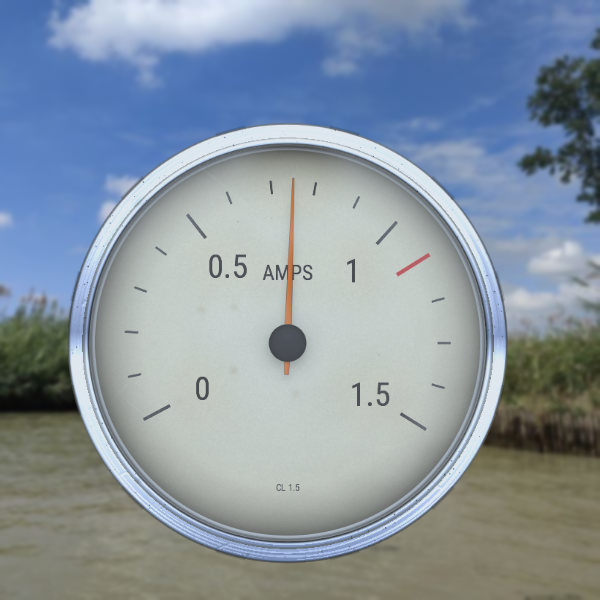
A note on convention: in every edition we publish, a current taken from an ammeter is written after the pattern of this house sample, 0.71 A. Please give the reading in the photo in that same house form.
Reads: 0.75 A
